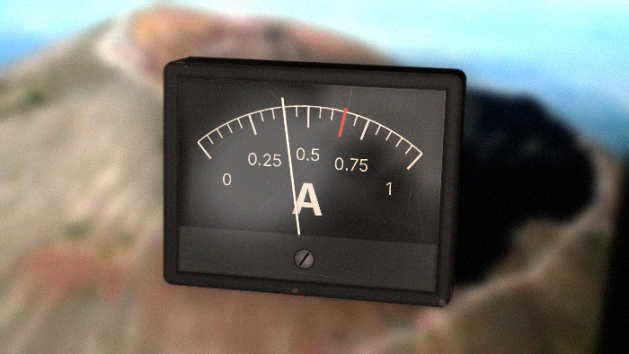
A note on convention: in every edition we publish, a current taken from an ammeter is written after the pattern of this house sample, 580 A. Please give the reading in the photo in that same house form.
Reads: 0.4 A
